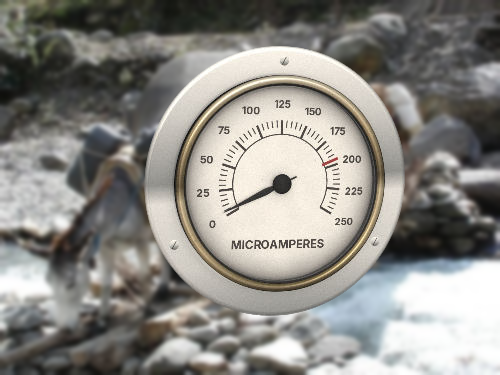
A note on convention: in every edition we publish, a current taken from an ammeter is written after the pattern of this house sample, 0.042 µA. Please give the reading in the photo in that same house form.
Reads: 5 µA
